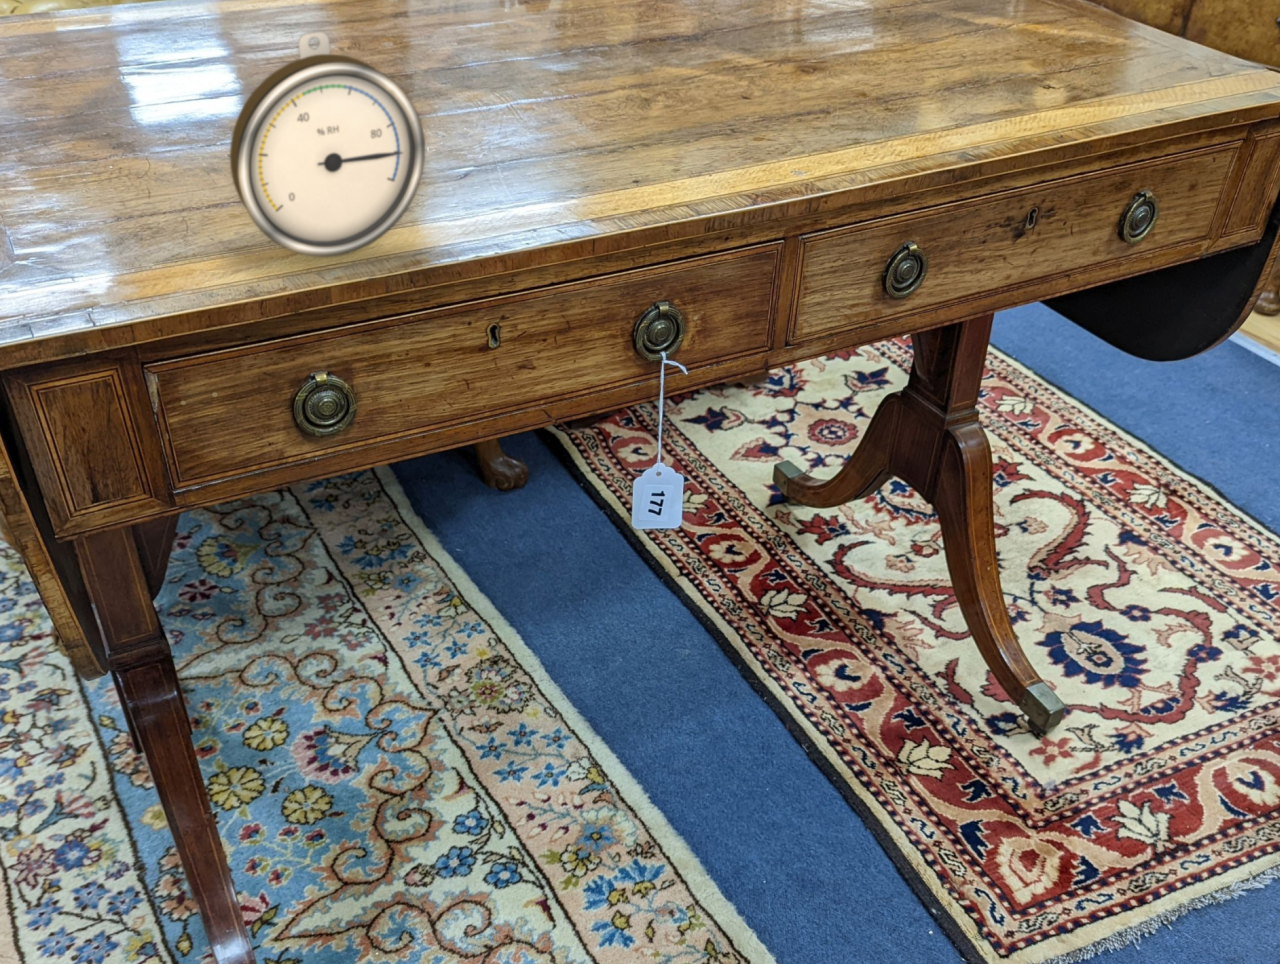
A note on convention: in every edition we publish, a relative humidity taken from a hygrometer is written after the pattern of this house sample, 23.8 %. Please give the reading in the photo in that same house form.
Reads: 90 %
